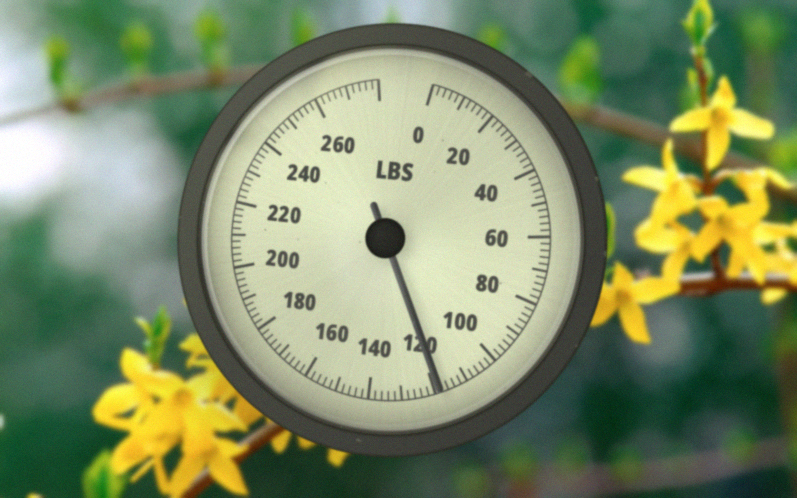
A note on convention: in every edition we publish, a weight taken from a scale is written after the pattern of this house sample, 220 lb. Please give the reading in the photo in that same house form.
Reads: 118 lb
